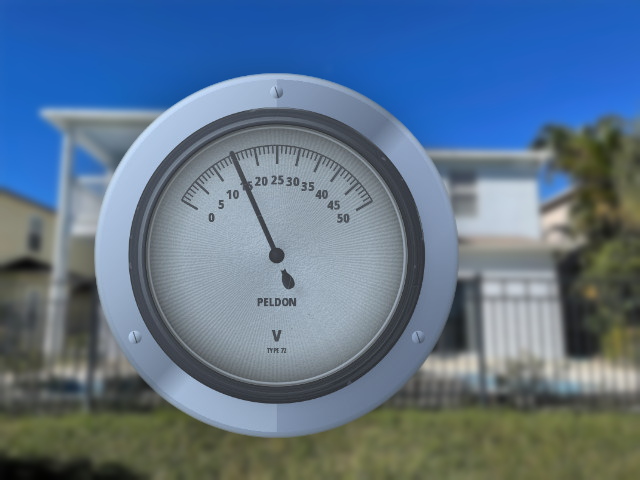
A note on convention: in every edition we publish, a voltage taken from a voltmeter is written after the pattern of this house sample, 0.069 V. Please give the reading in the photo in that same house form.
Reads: 15 V
